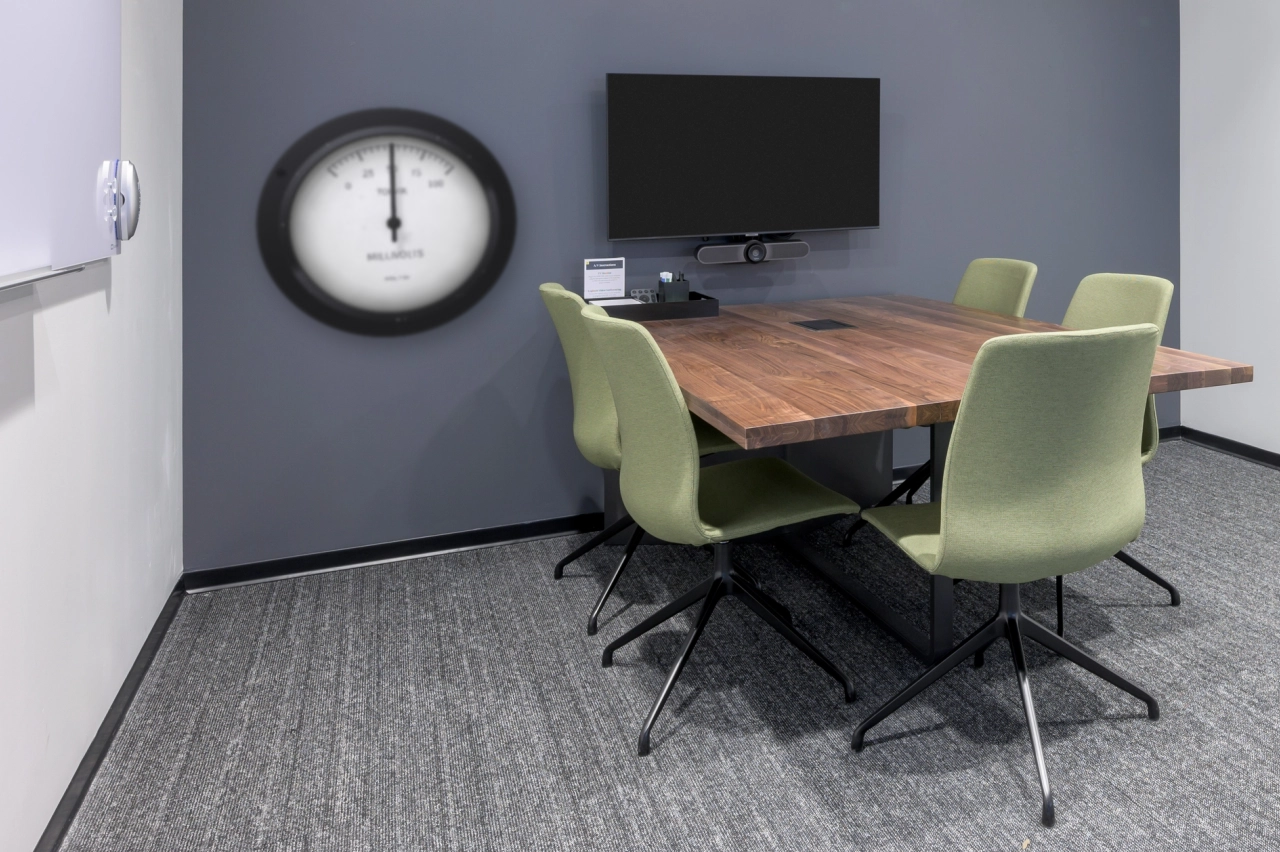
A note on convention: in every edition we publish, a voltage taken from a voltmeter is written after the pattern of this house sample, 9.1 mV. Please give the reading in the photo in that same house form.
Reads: 50 mV
